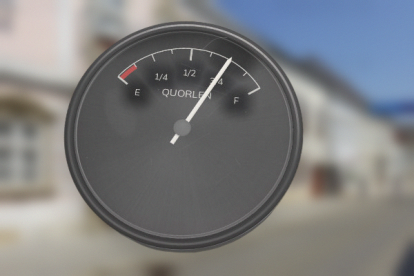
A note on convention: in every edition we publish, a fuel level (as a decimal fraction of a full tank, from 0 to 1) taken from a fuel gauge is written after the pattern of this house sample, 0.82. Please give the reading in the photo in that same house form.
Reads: 0.75
